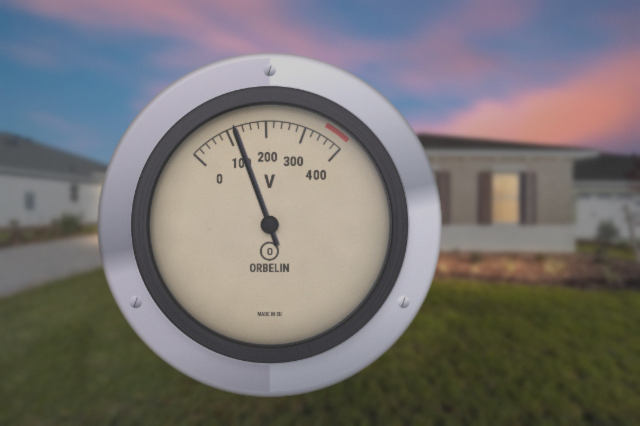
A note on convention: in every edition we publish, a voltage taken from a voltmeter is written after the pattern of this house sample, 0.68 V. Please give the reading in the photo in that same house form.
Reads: 120 V
